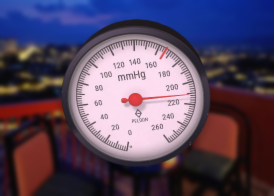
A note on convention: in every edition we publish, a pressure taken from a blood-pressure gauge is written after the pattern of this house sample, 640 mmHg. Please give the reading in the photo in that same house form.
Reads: 210 mmHg
